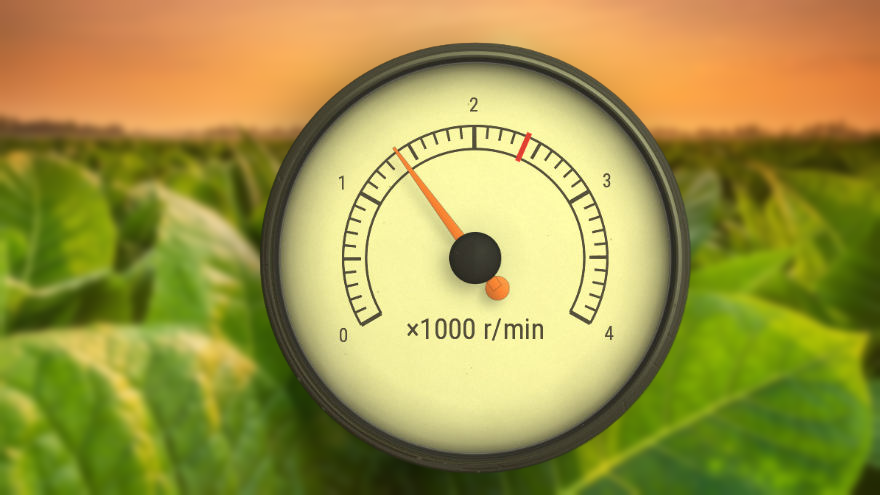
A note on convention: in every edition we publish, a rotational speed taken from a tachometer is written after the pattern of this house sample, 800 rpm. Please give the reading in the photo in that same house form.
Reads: 1400 rpm
